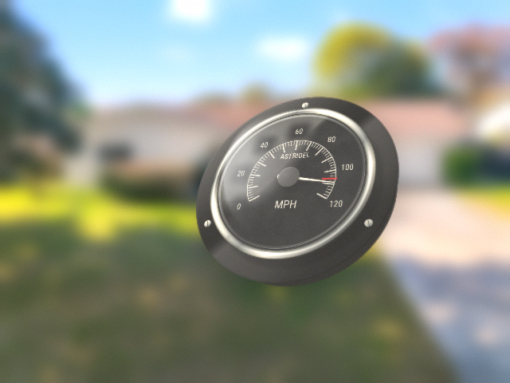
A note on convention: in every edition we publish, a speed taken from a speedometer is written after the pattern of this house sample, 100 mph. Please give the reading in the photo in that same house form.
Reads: 110 mph
